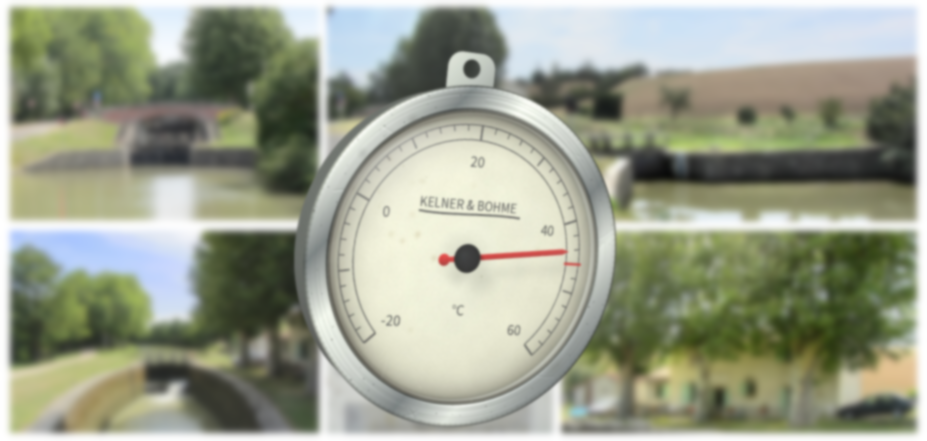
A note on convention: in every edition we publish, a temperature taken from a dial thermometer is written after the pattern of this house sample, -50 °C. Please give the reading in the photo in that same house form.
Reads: 44 °C
